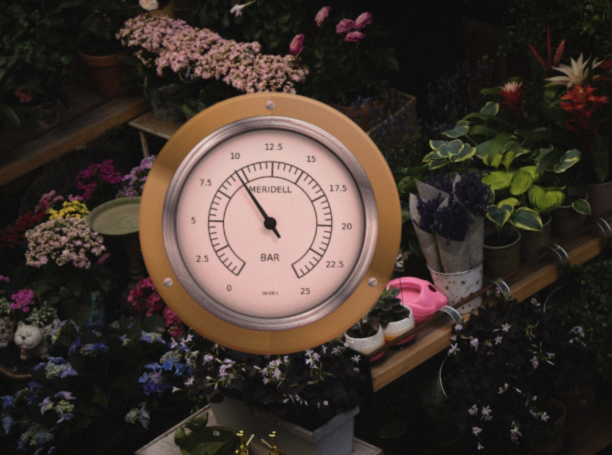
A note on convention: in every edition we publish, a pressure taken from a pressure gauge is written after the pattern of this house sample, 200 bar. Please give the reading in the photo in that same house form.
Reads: 9.5 bar
